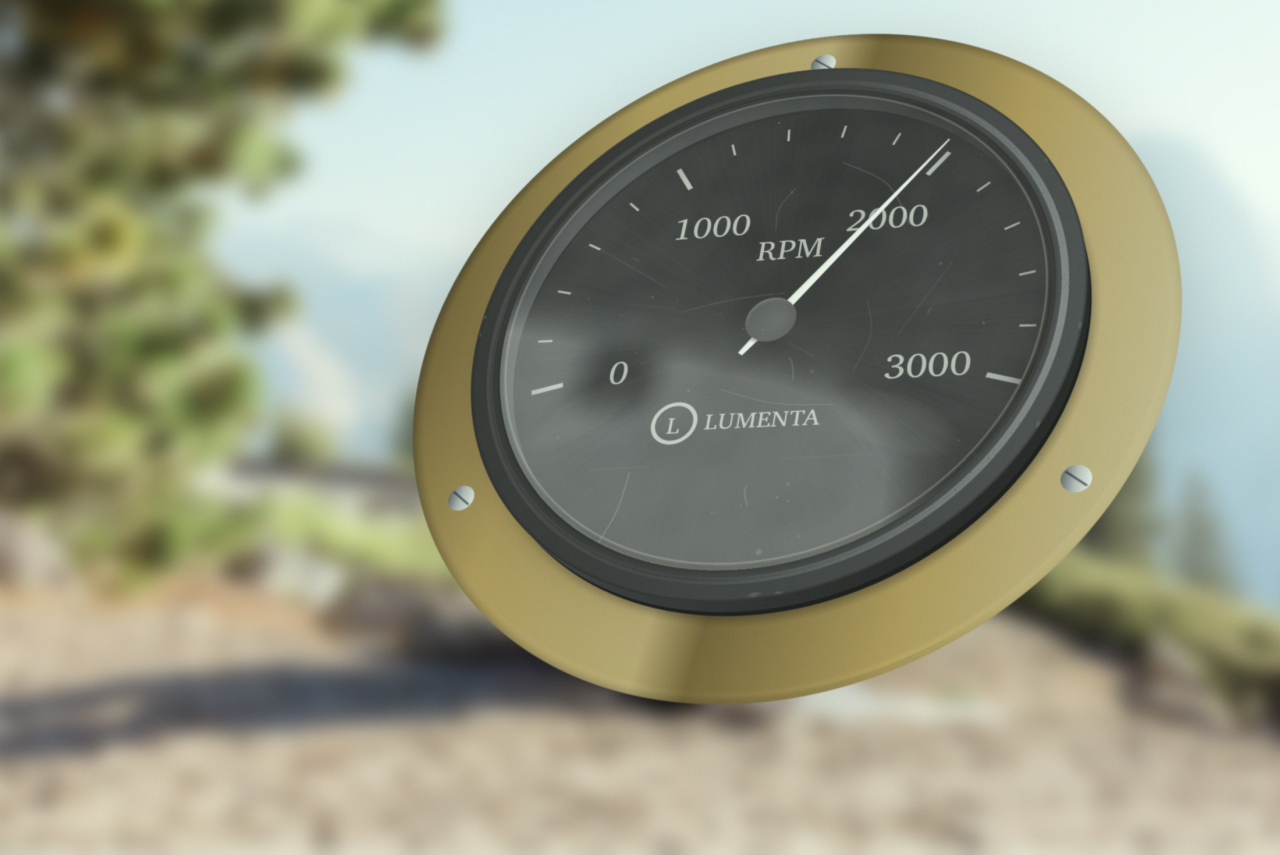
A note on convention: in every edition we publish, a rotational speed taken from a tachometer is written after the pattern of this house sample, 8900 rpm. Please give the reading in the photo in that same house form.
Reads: 2000 rpm
